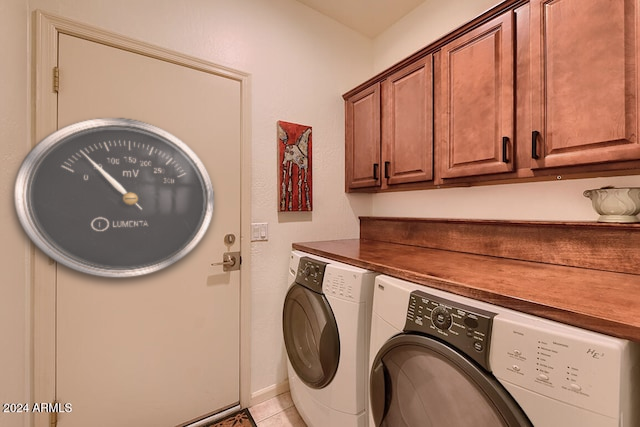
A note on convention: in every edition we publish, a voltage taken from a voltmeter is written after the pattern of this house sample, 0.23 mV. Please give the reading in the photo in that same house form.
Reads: 50 mV
